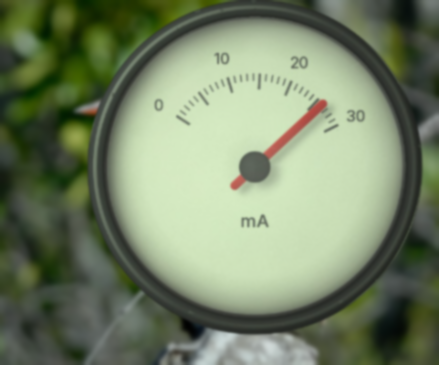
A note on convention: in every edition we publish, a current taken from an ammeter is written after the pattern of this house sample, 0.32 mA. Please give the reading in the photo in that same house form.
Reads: 26 mA
